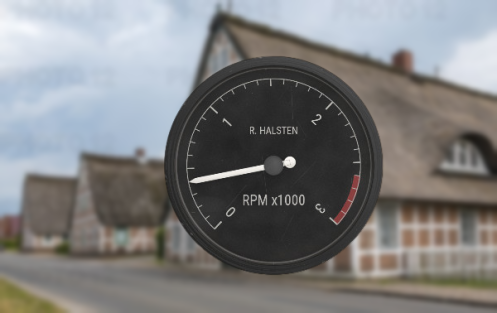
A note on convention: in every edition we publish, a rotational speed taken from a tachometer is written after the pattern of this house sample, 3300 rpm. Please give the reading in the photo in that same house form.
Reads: 400 rpm
